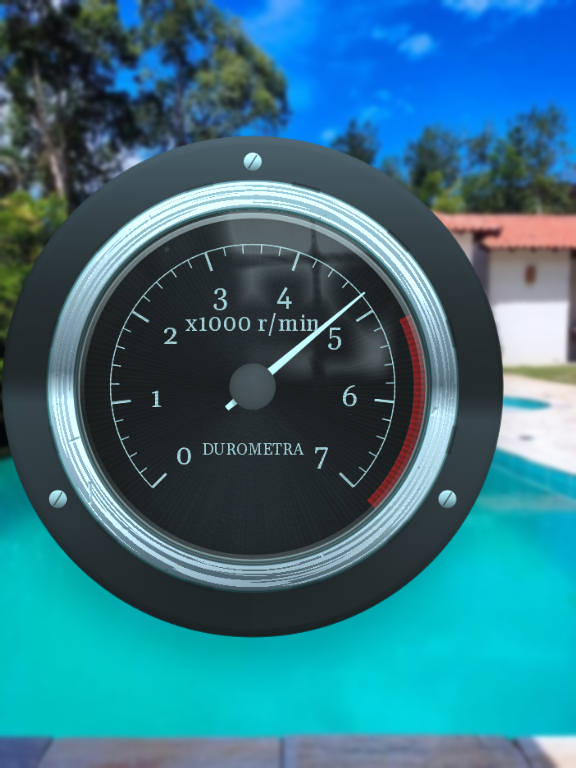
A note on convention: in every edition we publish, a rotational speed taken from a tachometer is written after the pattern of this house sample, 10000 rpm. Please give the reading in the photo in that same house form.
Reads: 4800 rpm
